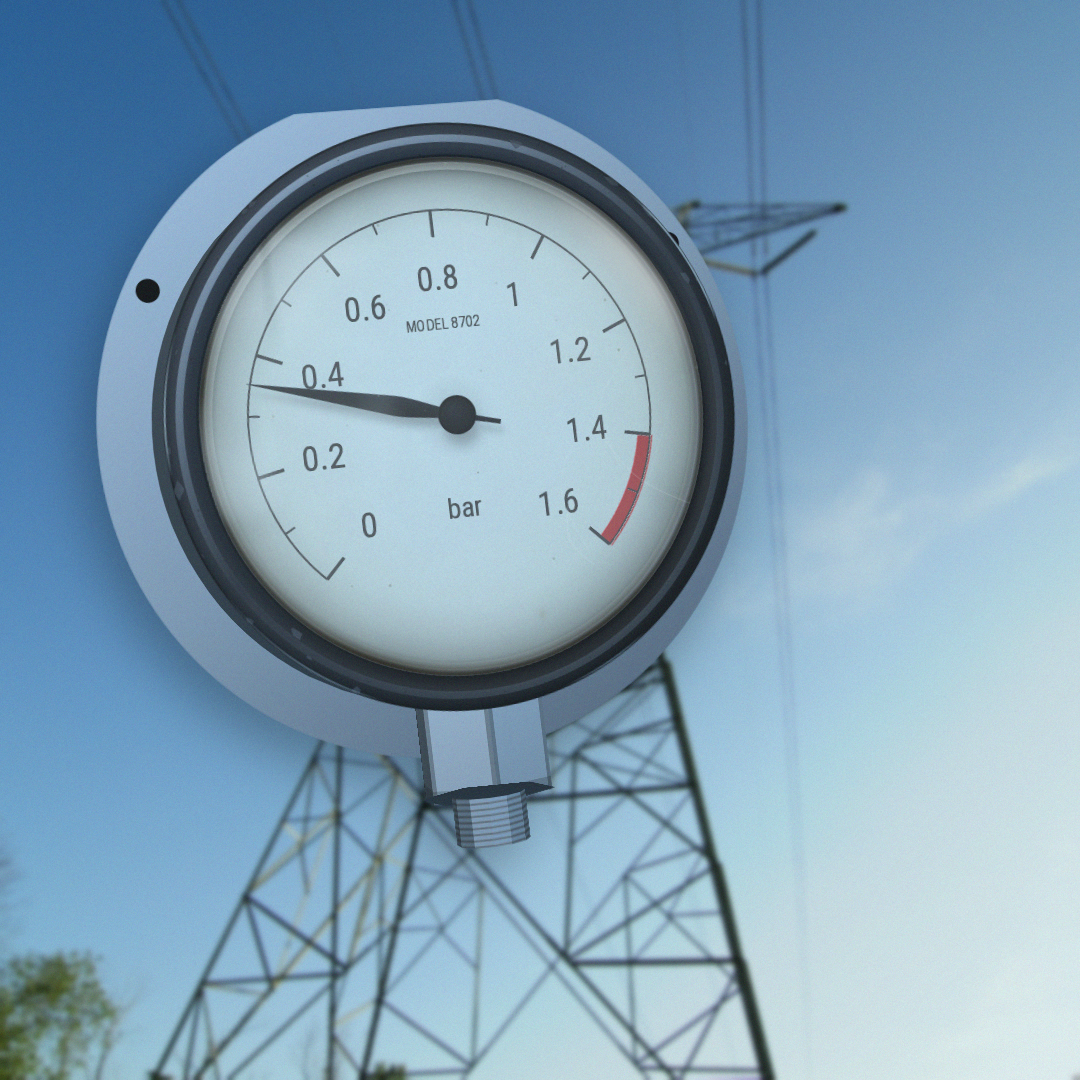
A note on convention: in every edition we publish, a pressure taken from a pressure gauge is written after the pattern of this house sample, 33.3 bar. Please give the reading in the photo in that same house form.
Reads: 0.35 bar
